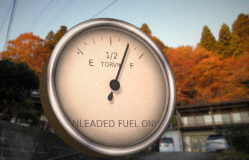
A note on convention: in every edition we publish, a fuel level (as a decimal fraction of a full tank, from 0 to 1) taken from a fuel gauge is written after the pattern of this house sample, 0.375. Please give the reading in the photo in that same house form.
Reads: 0.75
